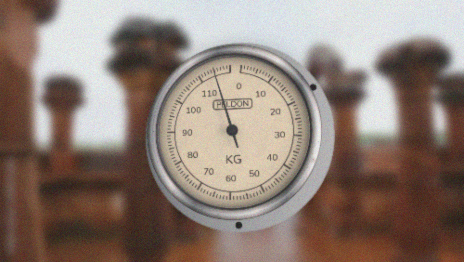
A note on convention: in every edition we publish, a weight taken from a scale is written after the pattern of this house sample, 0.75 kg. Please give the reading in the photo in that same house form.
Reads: 115 kg
